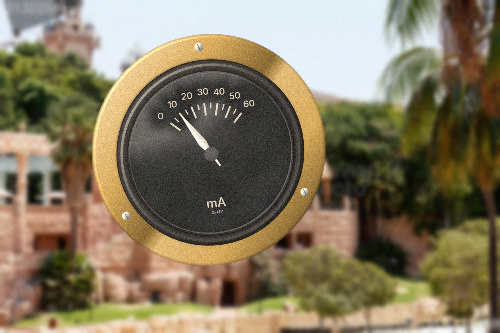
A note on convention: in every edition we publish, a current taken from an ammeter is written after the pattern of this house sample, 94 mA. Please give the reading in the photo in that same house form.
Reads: 10 mA
